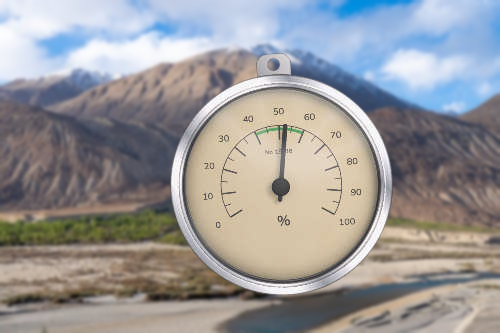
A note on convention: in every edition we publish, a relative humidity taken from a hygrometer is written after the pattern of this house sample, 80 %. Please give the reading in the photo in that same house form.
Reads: 52.5 %
